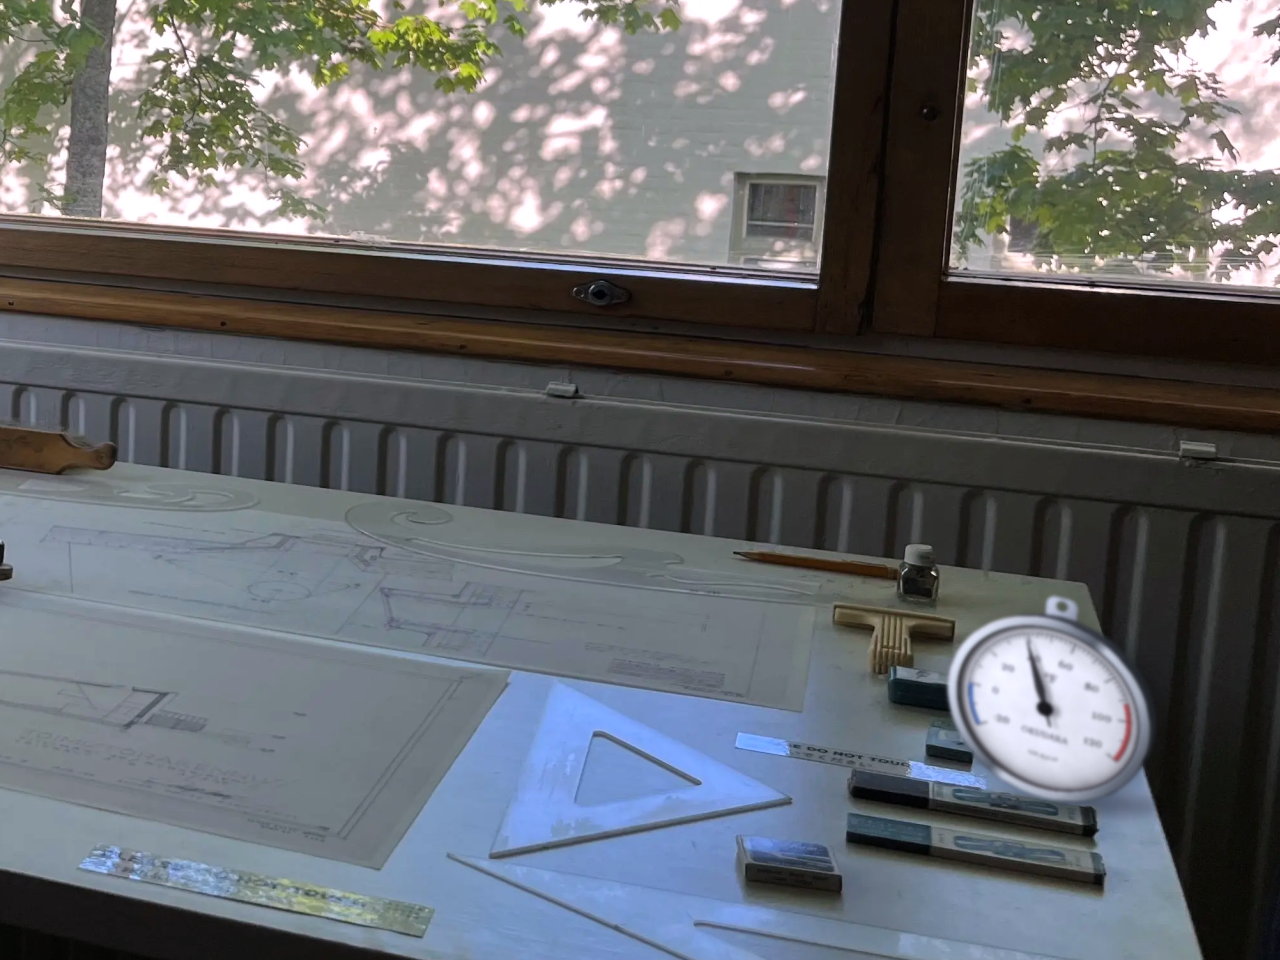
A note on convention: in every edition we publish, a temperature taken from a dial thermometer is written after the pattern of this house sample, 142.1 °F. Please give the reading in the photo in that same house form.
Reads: 40 °F
